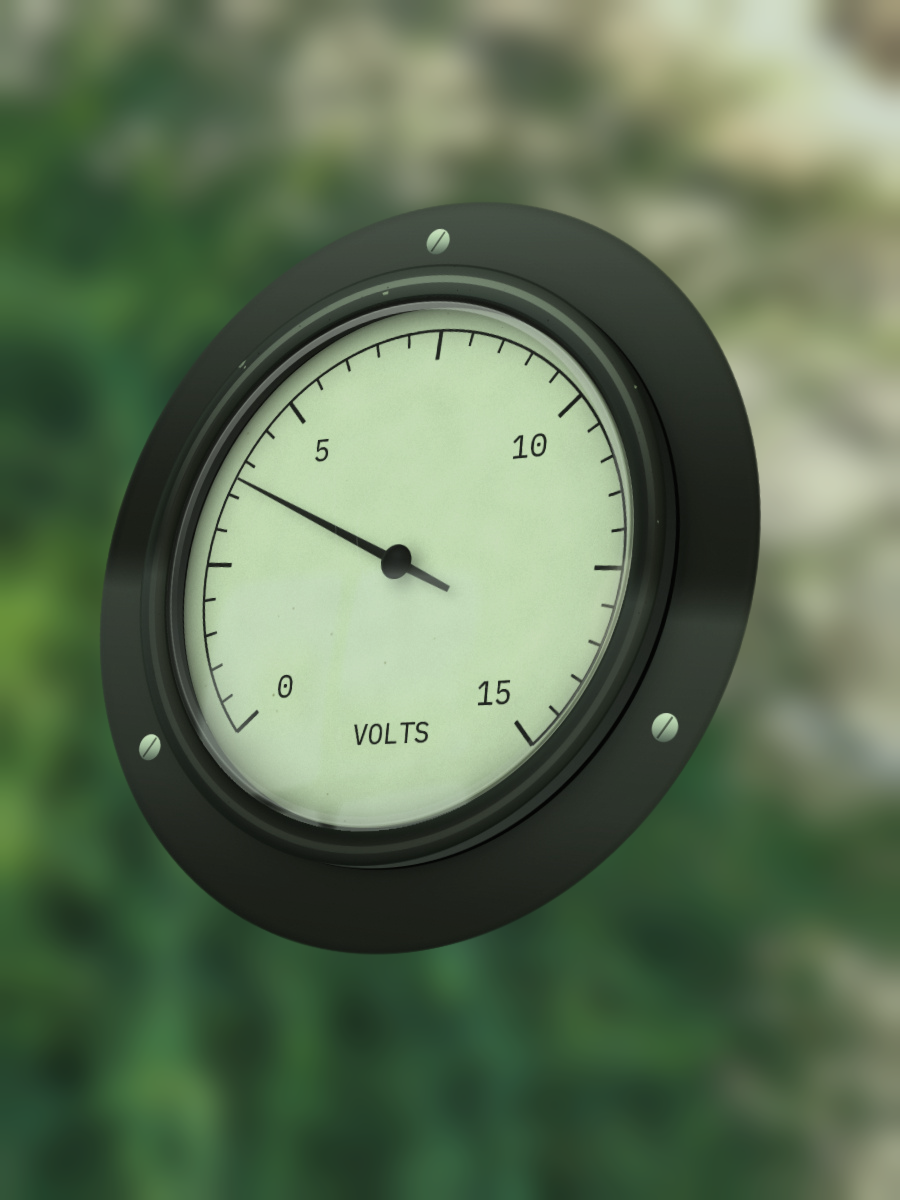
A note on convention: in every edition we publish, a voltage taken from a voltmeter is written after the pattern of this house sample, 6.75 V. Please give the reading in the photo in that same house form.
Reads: 3.75 V
